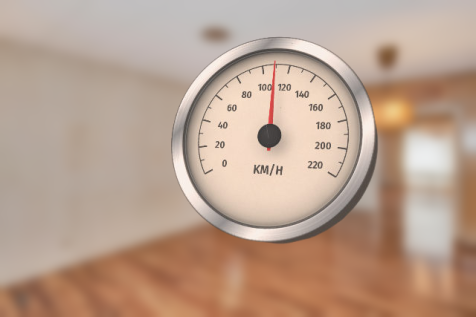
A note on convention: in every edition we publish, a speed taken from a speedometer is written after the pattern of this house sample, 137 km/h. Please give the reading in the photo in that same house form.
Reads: 110 km/h
